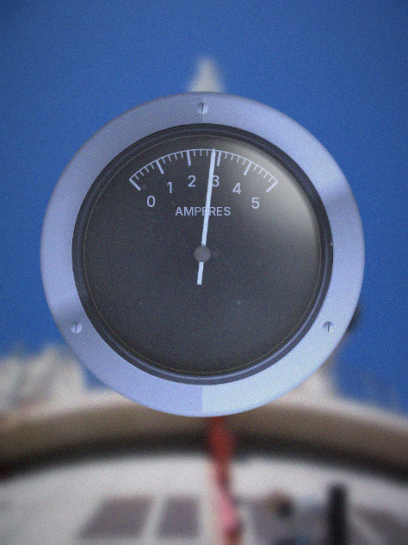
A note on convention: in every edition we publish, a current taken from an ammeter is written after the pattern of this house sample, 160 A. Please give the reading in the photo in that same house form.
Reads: 2.8 A
